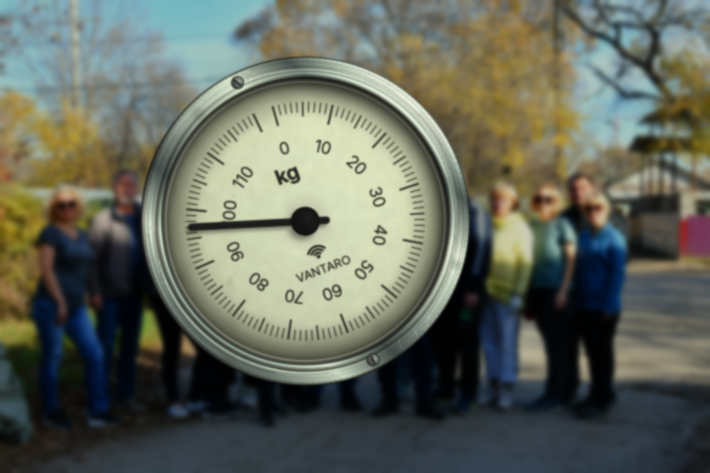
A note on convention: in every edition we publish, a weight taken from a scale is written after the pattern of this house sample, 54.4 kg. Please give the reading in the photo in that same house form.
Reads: 97 kg
